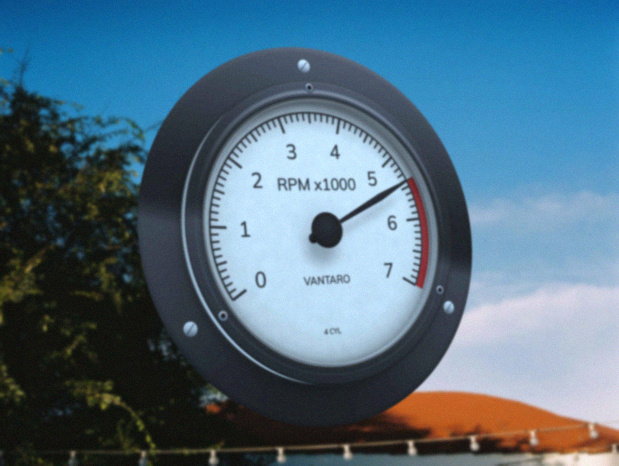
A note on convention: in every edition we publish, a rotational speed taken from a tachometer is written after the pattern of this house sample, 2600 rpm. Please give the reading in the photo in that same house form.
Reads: 5400 rpm
